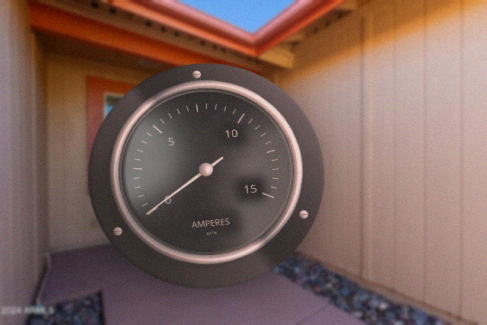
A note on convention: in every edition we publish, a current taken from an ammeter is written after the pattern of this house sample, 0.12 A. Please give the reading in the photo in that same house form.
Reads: 0 A
